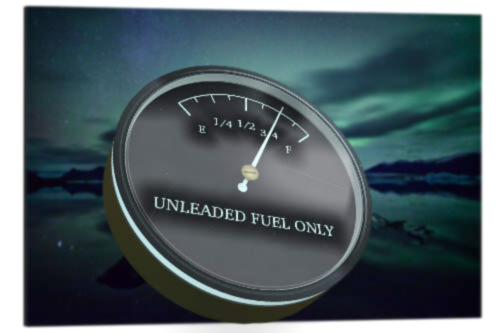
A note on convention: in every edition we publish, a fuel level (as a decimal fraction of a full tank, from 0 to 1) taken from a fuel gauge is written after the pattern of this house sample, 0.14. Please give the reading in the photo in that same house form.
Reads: 0.75
